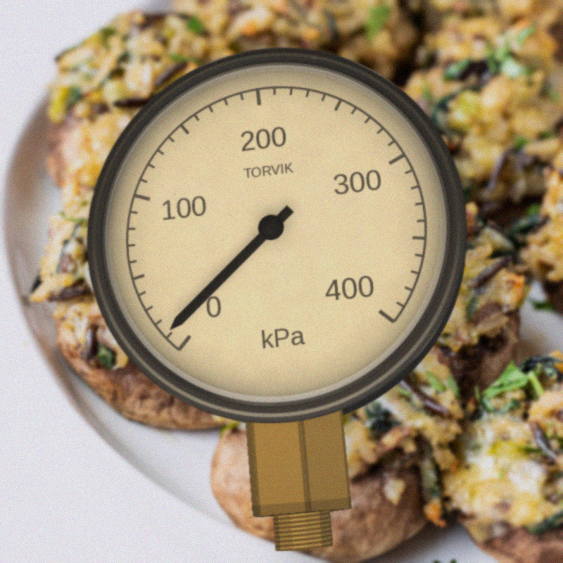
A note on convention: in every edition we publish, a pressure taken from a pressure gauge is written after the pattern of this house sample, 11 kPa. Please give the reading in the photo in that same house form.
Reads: 10 kPa
